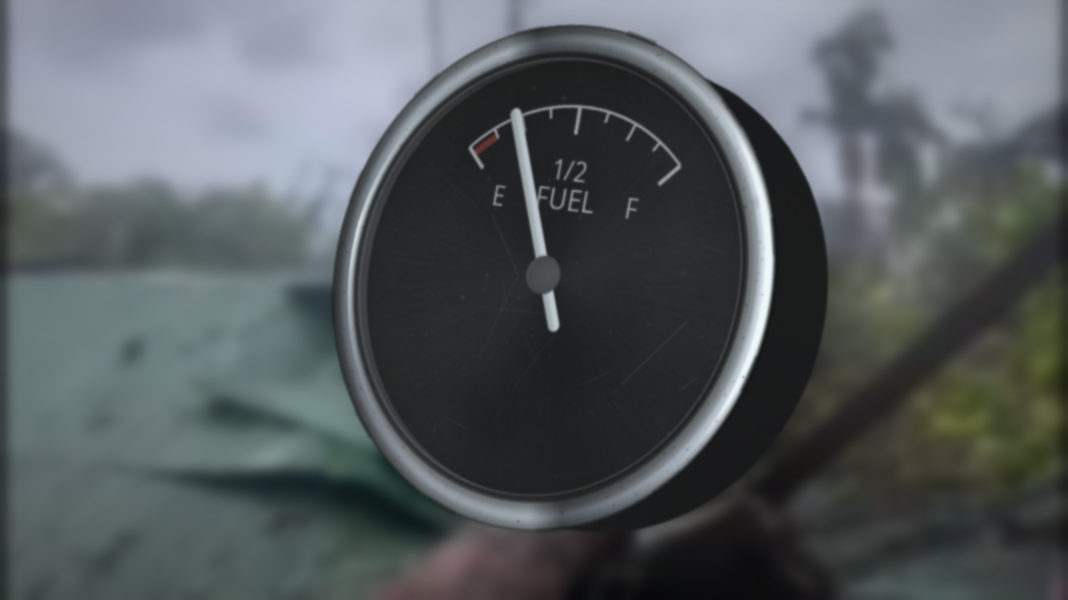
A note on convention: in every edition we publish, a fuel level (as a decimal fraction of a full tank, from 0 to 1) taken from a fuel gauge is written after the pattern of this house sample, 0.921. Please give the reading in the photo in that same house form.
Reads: 0.25
